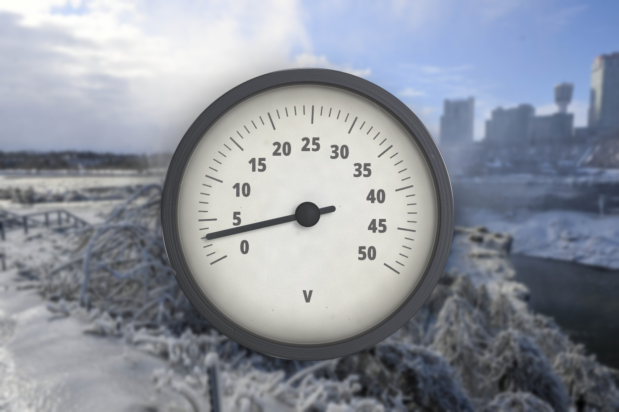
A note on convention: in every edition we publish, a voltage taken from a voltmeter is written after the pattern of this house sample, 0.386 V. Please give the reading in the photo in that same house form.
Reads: 3 V
